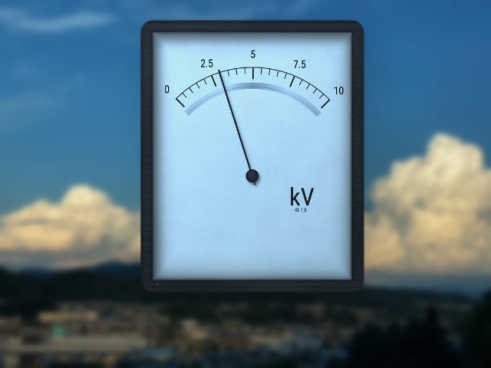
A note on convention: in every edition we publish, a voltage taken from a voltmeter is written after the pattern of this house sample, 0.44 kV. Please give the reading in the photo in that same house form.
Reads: 3 kV
